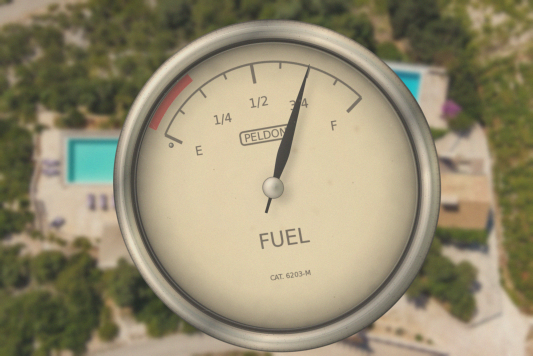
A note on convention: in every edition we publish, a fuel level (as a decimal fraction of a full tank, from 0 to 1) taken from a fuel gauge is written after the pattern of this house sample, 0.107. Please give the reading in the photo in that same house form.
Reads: 0.75
